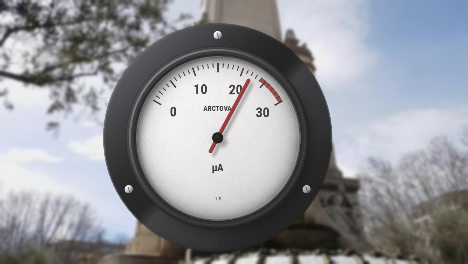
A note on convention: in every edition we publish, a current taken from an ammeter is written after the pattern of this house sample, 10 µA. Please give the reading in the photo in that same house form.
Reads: 22 µA
